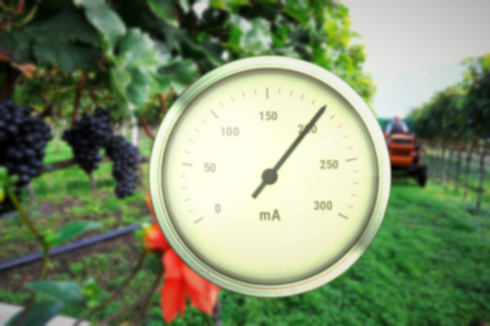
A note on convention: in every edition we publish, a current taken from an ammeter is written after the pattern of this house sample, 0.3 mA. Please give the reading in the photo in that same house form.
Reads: 200 mA
